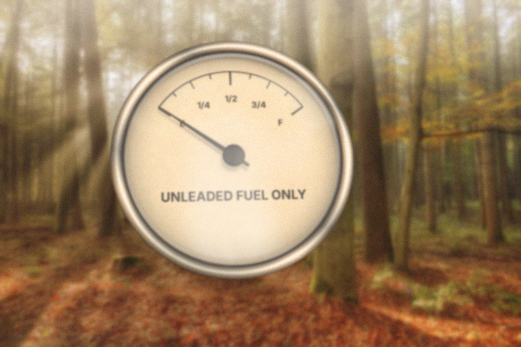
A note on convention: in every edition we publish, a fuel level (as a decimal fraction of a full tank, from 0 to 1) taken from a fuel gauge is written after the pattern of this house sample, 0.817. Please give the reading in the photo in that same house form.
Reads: 0
